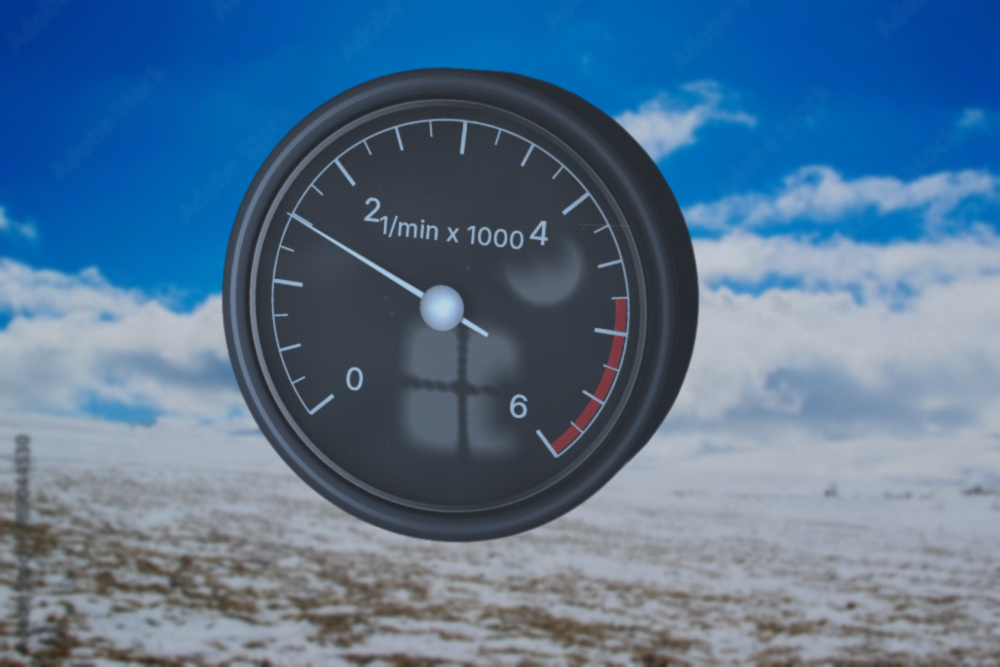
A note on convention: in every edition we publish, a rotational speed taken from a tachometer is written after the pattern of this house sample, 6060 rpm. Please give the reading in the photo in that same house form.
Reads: 1500 rpm
